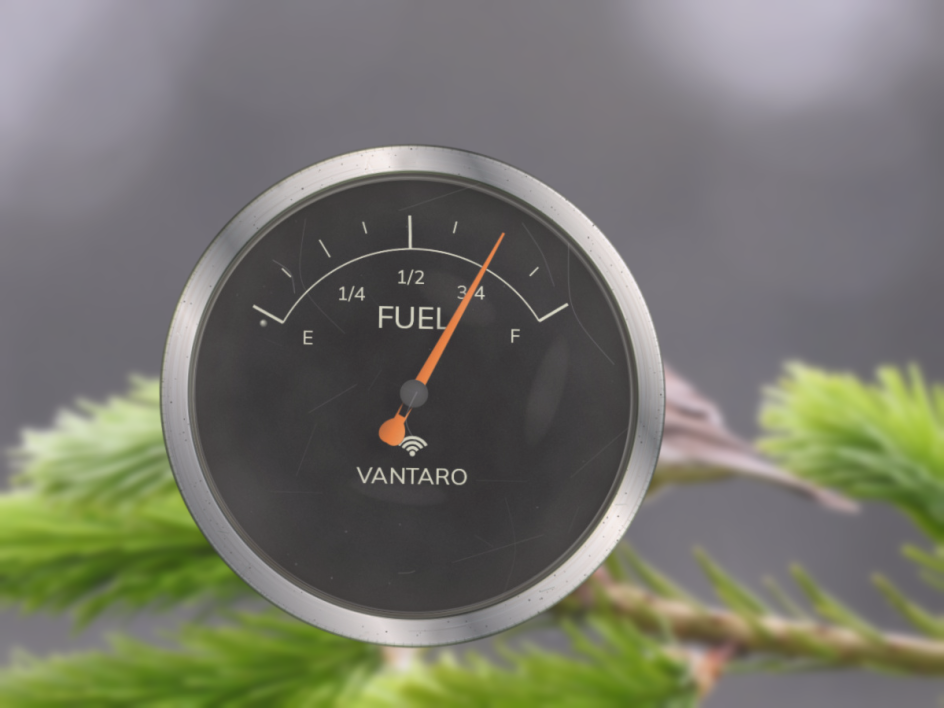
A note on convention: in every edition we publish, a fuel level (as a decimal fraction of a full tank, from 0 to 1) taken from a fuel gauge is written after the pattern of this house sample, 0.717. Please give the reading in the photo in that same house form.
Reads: 0.75
